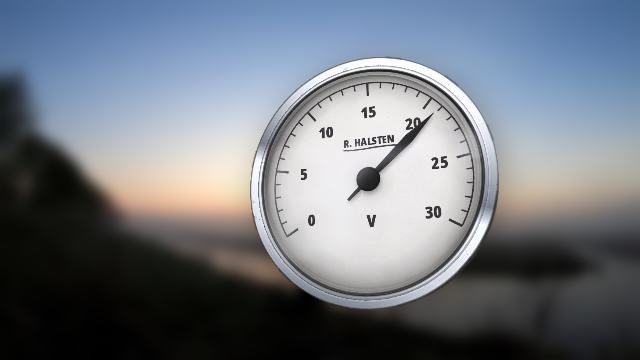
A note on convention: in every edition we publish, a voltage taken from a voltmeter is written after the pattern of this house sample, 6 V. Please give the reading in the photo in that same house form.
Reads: 21 V
